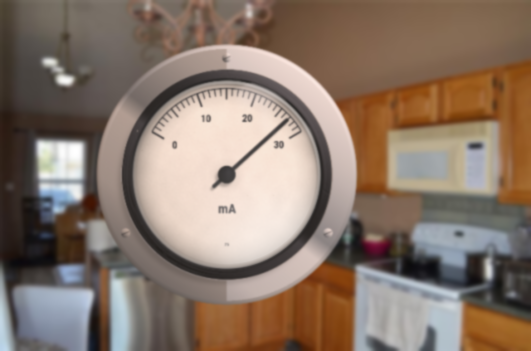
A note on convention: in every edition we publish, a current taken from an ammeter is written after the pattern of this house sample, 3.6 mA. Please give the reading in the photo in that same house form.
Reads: 27 mA
